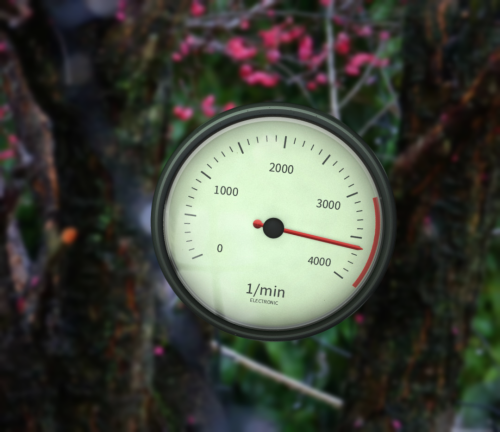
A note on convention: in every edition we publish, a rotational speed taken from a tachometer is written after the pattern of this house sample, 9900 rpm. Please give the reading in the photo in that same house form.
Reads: 3600 rpm
